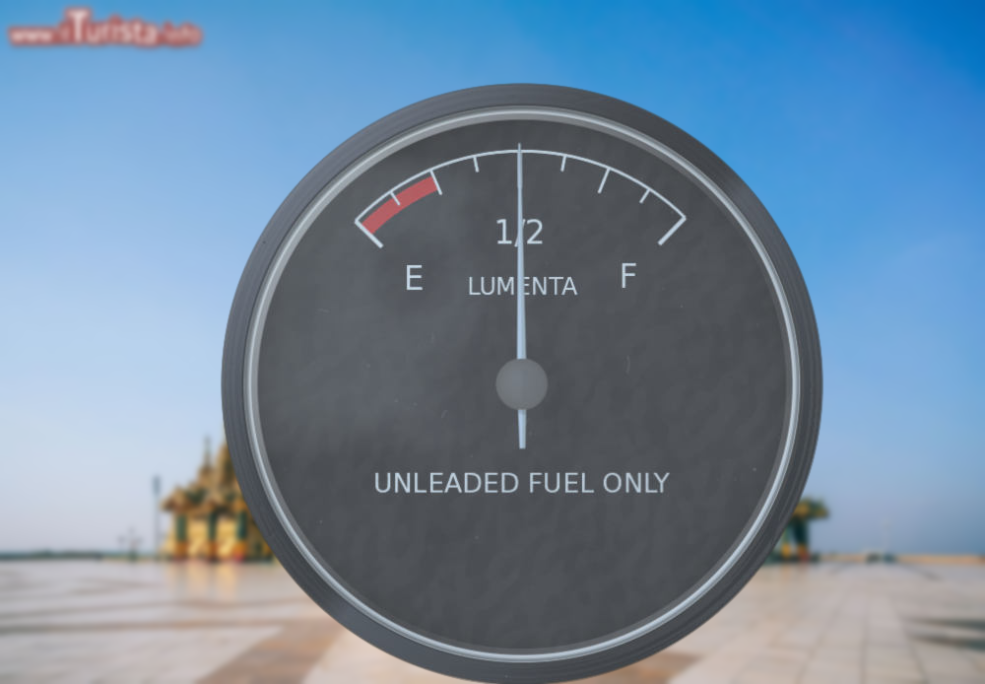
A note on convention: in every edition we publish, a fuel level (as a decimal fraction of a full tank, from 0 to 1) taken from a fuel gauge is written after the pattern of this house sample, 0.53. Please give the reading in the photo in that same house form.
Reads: 0.5
